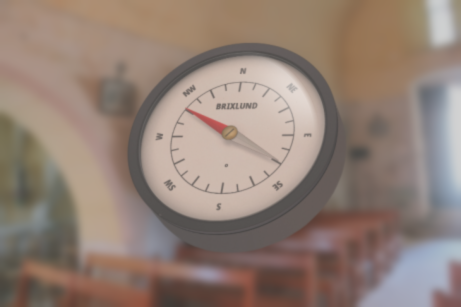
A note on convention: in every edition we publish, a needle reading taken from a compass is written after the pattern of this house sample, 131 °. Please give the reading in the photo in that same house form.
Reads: 300 °
